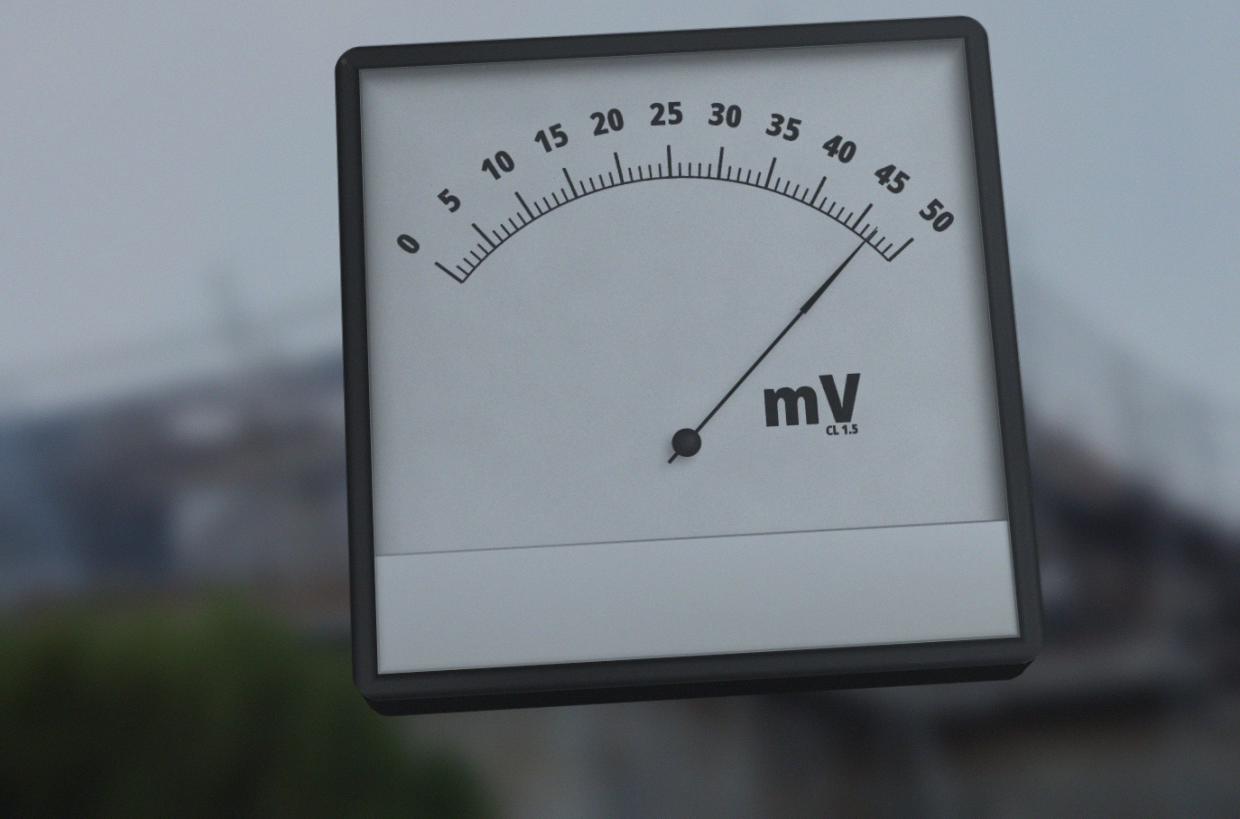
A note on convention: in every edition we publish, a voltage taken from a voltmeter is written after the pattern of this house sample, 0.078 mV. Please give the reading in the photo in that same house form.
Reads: 47 mV
